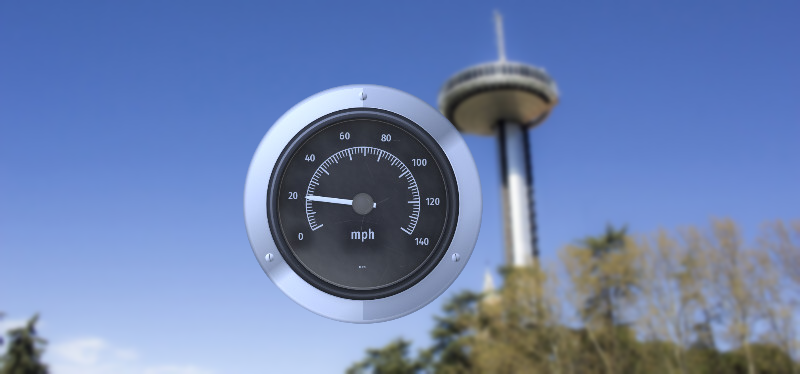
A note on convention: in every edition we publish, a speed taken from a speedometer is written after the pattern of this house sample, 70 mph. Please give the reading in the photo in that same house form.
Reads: 20 mph
